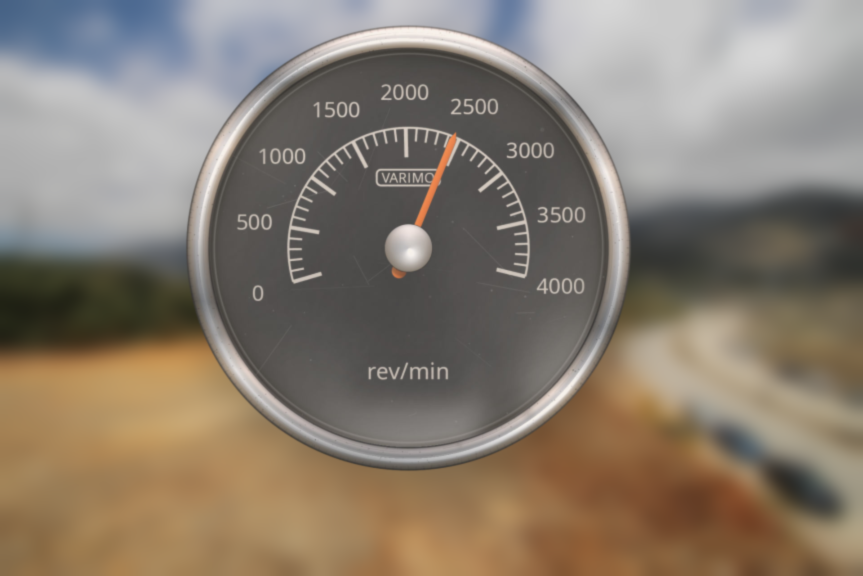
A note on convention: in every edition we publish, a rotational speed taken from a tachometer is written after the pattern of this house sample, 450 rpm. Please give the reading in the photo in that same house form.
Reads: 2450 rpm
